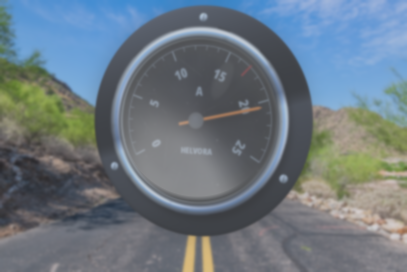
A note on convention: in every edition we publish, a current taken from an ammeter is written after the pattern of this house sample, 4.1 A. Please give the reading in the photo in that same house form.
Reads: 20.5 A
